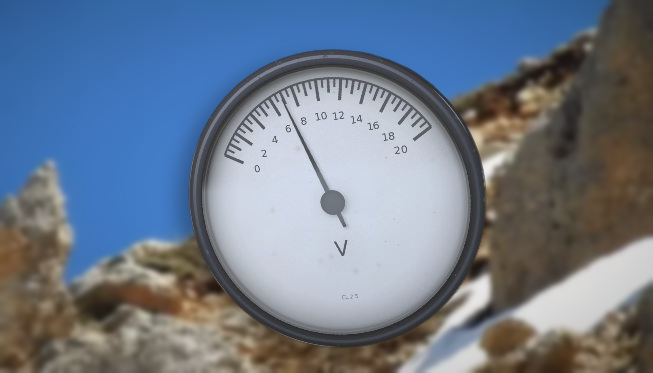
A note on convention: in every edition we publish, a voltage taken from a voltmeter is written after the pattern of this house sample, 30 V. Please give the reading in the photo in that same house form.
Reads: 7 V
